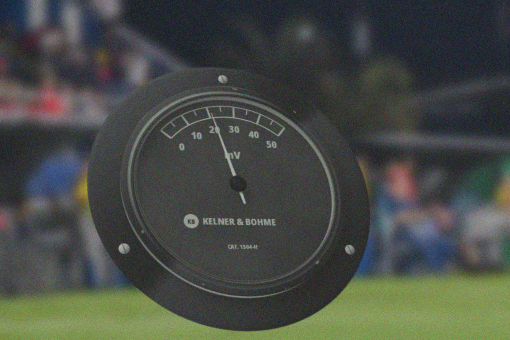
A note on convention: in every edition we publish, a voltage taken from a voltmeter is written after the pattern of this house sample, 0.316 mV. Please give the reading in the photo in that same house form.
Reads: 20 mV
